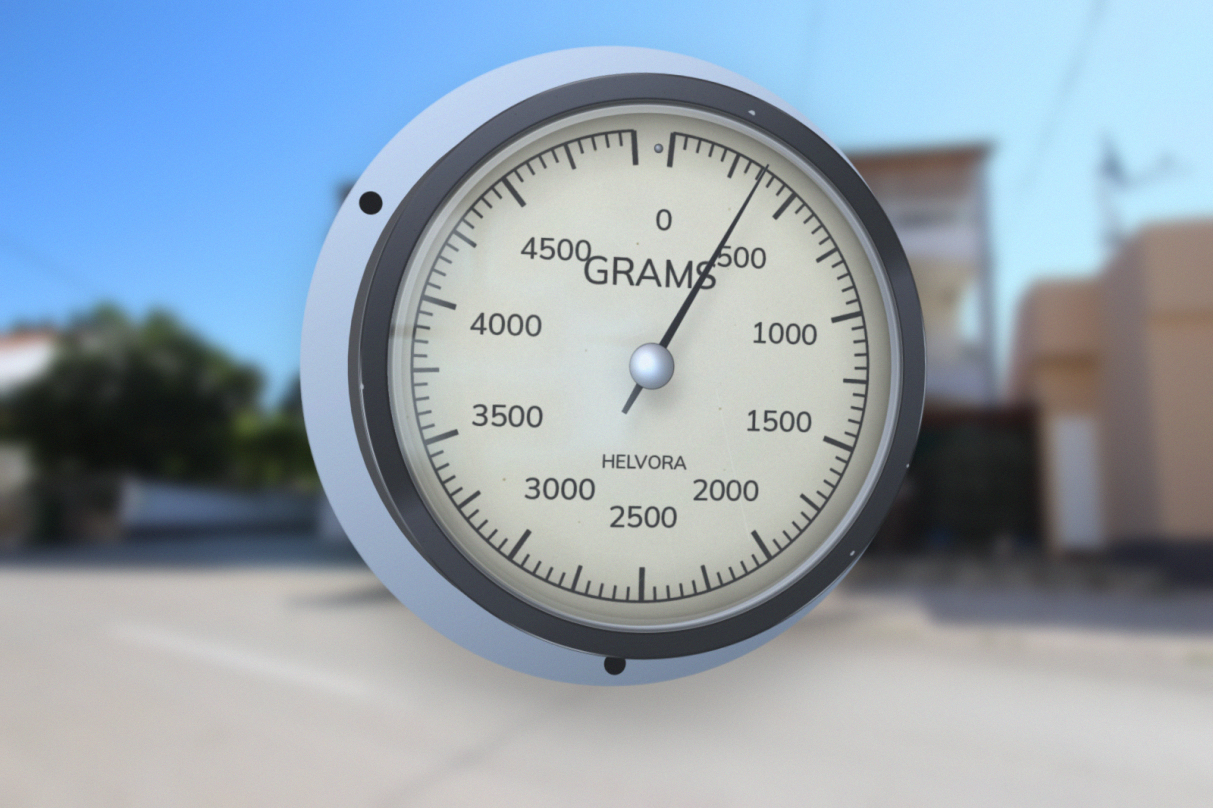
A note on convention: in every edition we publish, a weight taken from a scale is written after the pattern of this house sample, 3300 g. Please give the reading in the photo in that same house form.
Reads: 350 g
